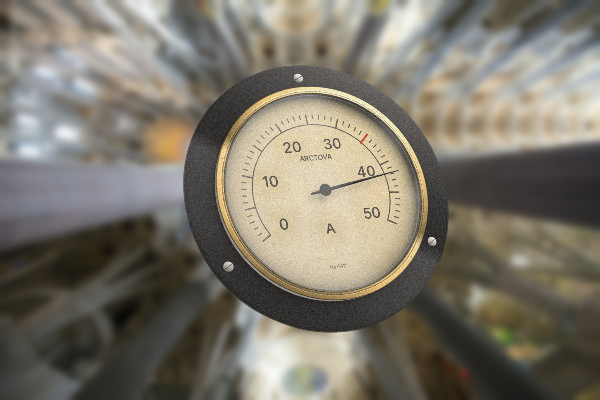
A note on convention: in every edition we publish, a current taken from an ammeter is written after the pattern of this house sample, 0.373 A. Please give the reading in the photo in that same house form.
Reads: 42 A
